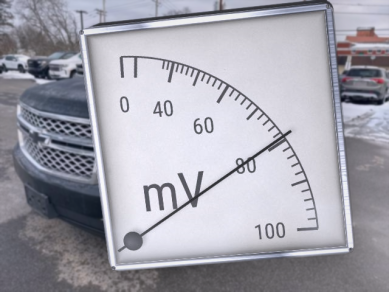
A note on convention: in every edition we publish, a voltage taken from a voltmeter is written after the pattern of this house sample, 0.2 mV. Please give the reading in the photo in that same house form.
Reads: 79 mV
